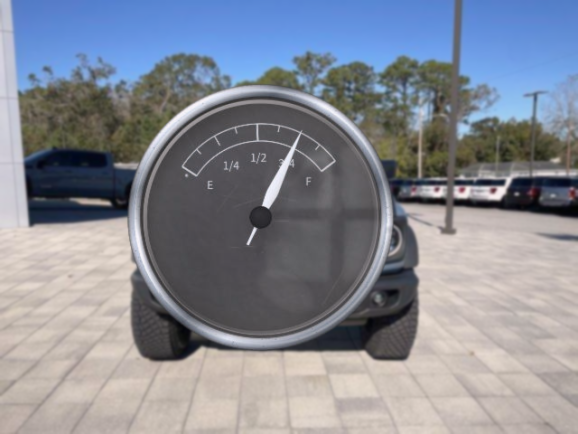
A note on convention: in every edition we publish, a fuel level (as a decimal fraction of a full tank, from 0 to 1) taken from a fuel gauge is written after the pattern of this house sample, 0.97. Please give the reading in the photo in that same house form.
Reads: 0.75
